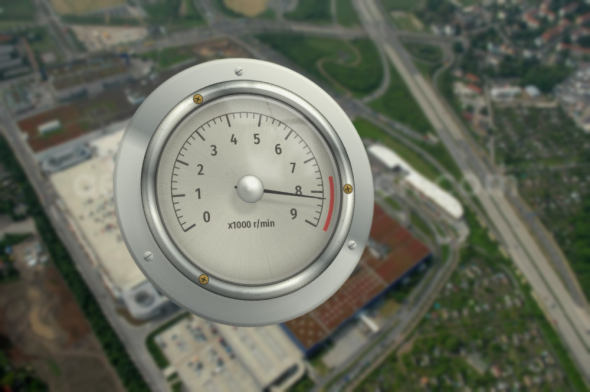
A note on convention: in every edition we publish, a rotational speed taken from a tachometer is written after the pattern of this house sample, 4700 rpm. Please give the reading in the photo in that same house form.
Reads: 8200 rpm
